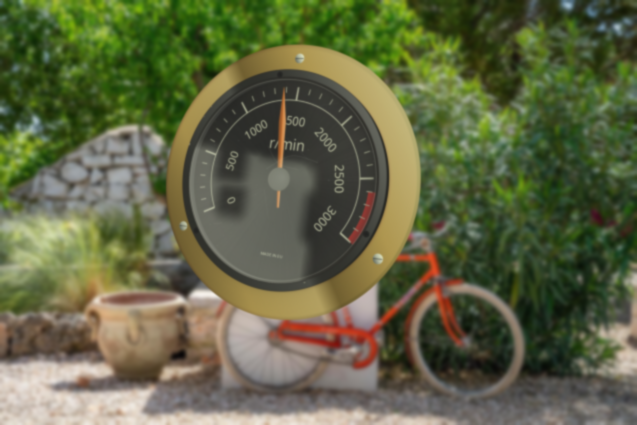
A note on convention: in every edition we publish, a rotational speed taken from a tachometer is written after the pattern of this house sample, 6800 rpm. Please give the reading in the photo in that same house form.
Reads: 1400 rpm
